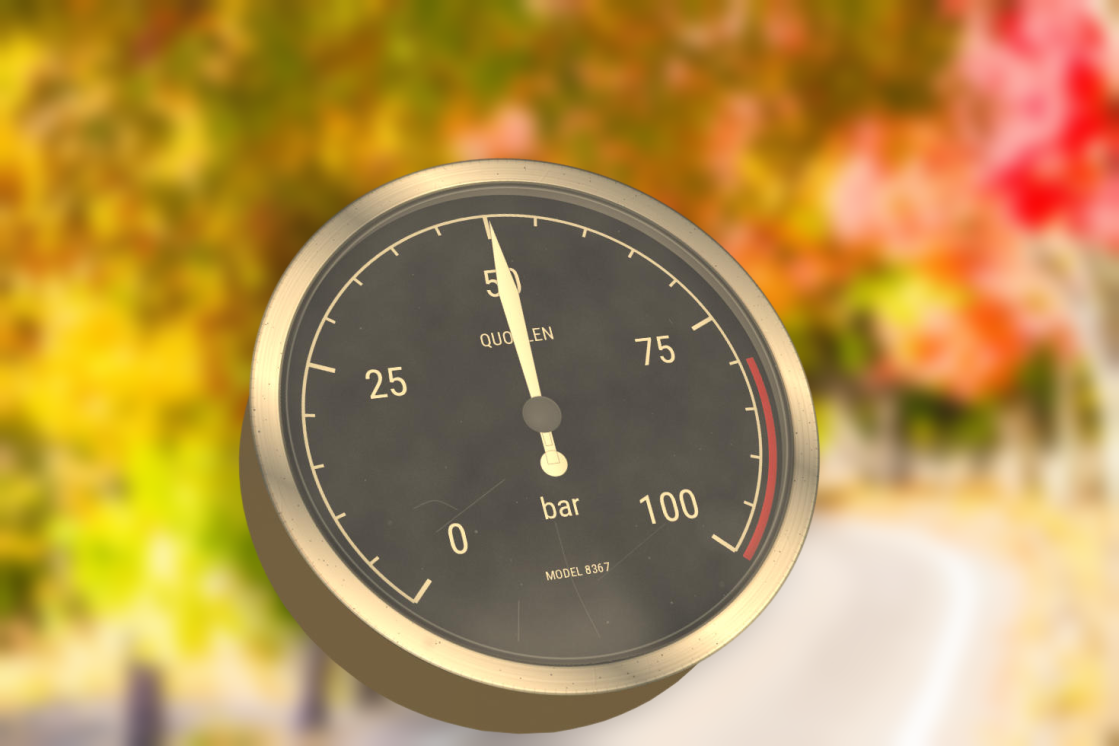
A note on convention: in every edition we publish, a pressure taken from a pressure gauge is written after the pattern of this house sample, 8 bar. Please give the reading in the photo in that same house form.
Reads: 50 bar
